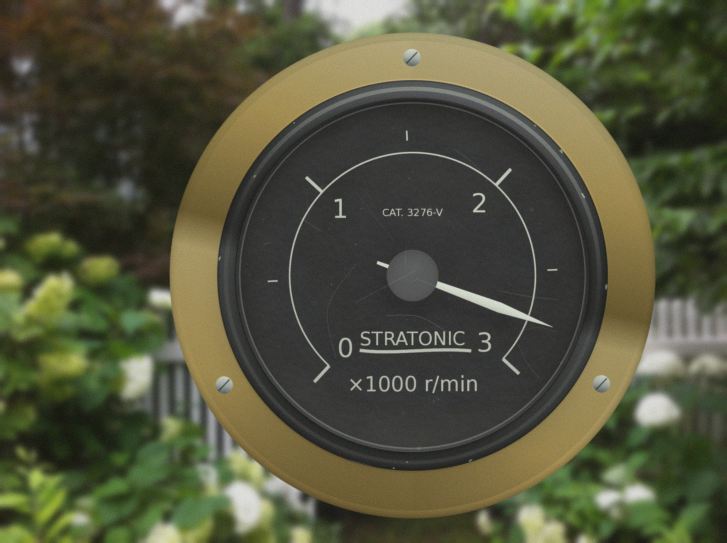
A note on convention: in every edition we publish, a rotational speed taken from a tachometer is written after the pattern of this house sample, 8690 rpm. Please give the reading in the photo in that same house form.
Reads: 2750 rpm
